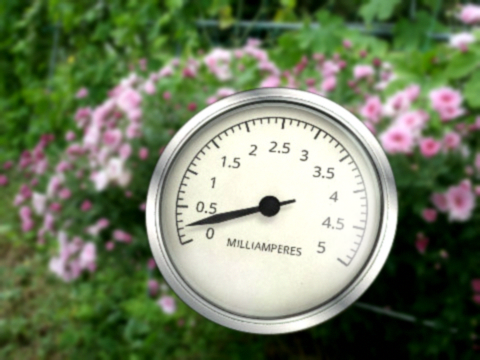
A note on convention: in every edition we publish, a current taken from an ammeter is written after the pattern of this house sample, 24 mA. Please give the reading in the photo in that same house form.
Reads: 0.2 mA
